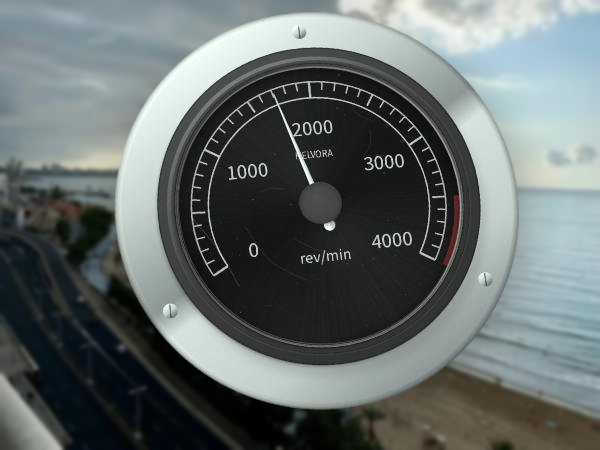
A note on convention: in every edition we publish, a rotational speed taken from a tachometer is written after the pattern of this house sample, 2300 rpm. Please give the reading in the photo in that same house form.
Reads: 1700 rpm
